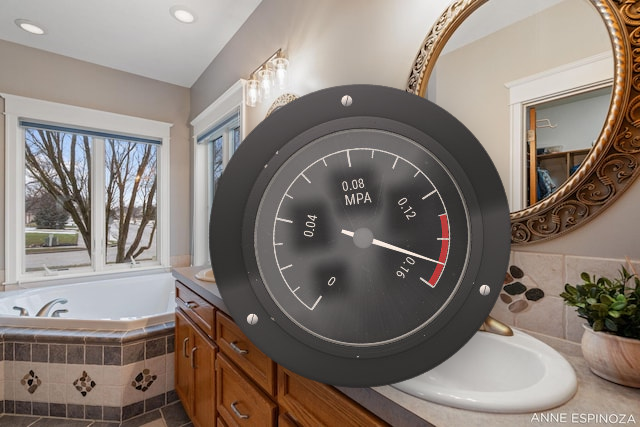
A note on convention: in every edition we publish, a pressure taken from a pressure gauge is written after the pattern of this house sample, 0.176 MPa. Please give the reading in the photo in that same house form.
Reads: 0.15 MPa
